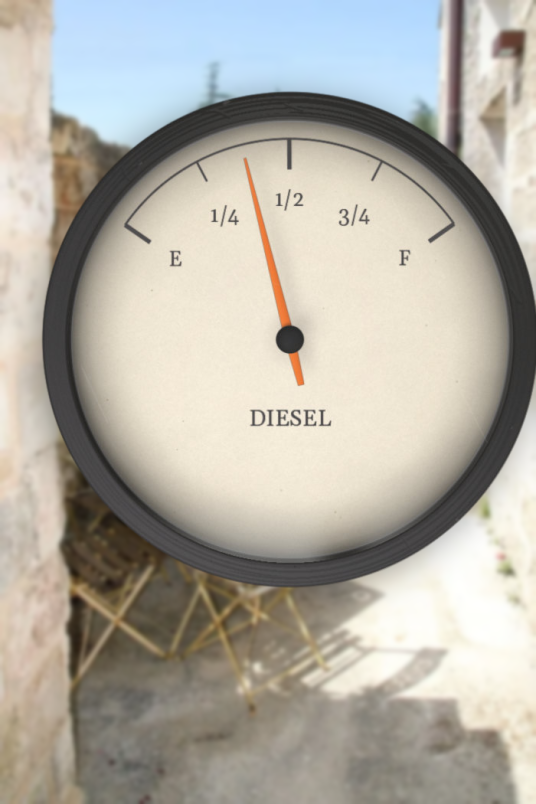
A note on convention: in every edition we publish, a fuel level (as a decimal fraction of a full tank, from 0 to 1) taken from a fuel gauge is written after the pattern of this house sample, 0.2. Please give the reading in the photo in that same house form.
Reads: 0.375
